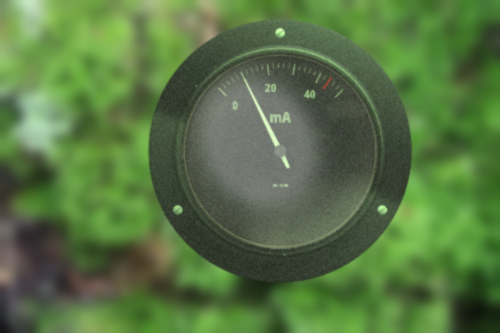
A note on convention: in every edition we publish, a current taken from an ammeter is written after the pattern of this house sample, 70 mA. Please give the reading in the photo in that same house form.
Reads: 10 mA
